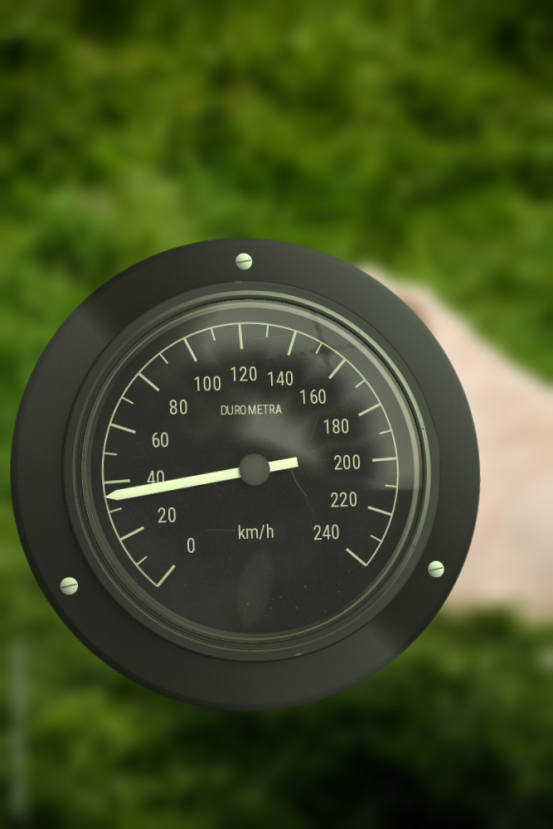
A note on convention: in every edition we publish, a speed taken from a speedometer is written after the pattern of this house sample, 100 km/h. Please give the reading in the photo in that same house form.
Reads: 35 km/h
